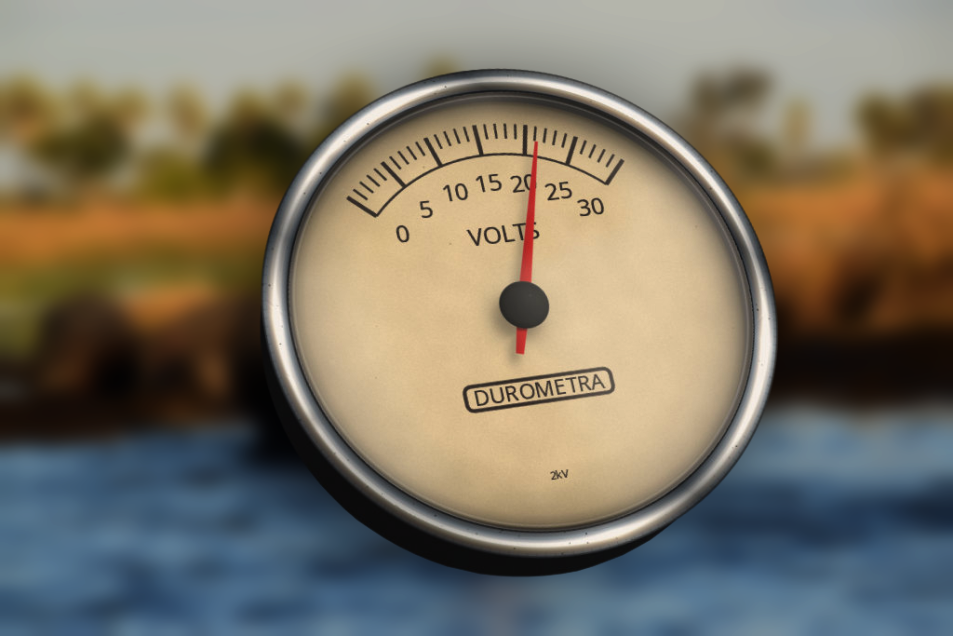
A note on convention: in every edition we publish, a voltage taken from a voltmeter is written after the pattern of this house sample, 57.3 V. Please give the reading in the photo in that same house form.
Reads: 21 V
